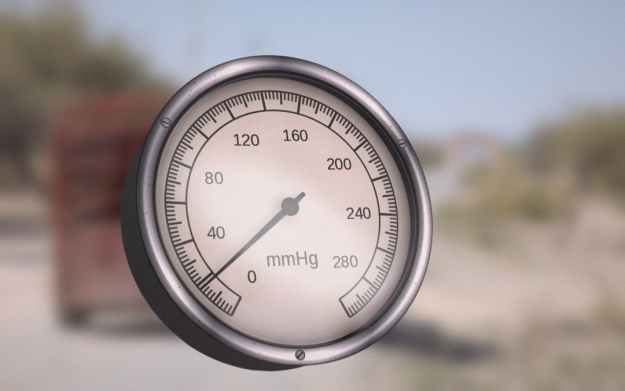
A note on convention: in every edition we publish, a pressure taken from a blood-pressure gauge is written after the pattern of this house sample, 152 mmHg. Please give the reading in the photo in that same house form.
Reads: 18 mmHg
